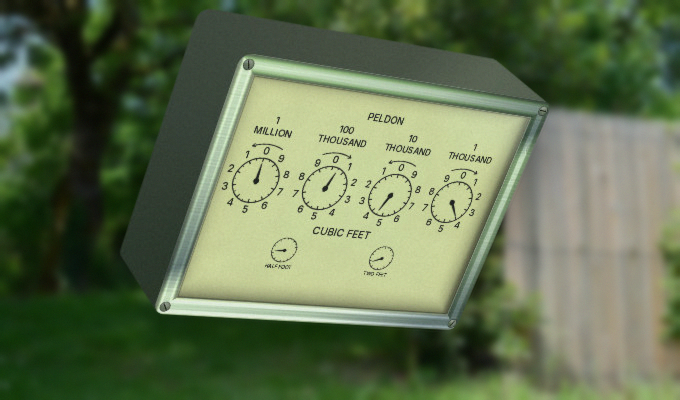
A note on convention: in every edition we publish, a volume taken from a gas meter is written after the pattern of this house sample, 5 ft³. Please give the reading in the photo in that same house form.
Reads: 4400 ft³
